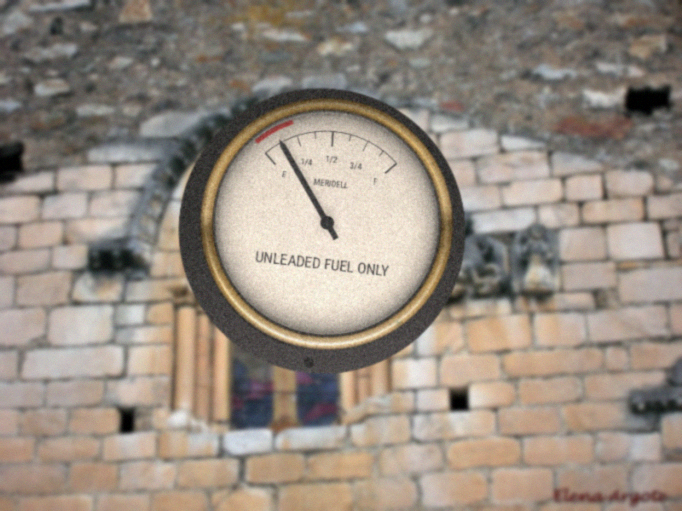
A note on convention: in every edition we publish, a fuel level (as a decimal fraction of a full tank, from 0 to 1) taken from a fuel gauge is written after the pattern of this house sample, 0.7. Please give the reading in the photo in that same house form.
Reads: 0.125
